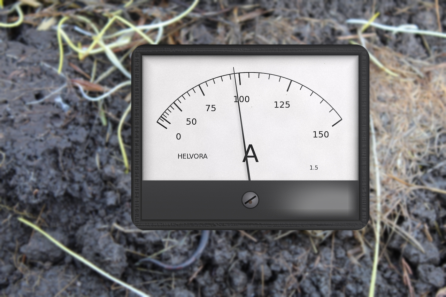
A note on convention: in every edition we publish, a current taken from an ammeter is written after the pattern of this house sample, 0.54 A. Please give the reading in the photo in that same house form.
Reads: 97.5 A
